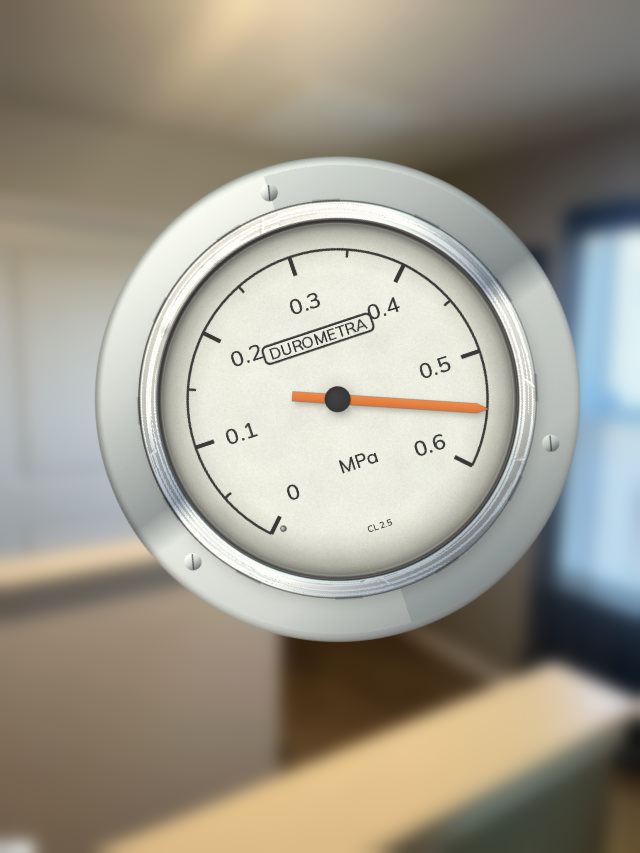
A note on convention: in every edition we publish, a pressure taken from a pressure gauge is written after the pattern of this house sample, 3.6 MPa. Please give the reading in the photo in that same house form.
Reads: 0.55 MPa
